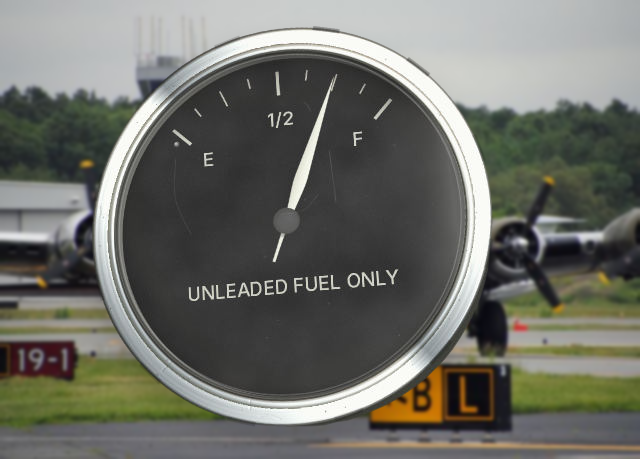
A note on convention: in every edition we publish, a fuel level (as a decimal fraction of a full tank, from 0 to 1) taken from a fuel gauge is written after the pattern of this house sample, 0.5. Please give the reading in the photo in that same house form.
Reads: 0.75
